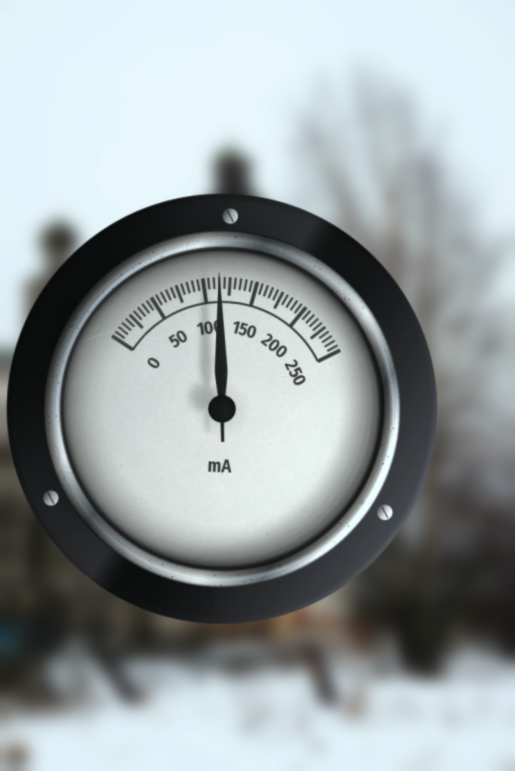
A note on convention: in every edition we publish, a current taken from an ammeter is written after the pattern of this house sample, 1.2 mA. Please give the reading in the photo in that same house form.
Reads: 115 mA
